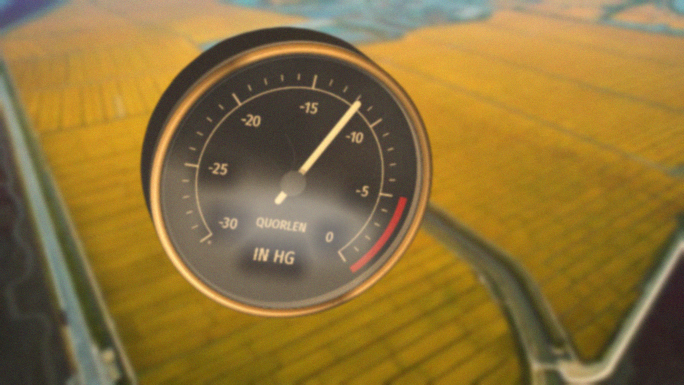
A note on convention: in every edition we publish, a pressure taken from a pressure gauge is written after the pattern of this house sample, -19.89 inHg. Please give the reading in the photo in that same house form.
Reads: -12 inHg
